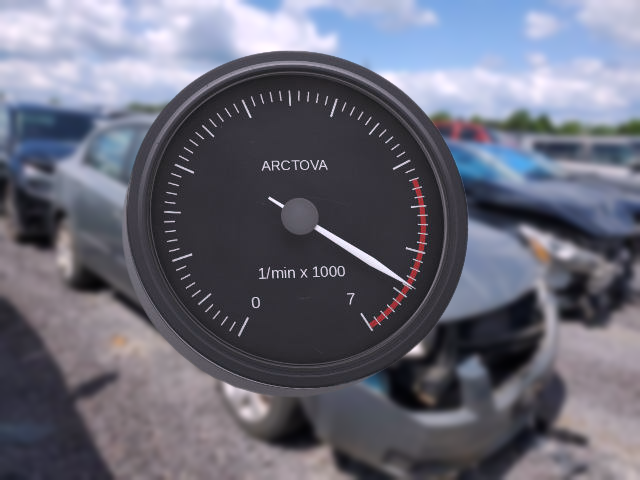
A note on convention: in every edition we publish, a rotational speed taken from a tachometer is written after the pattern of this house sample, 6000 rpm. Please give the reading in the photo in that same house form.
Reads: 6400 rpm
